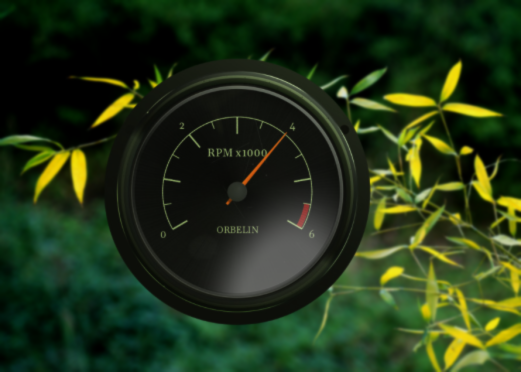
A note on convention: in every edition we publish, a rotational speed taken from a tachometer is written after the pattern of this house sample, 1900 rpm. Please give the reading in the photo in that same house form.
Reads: 4000 rpm
